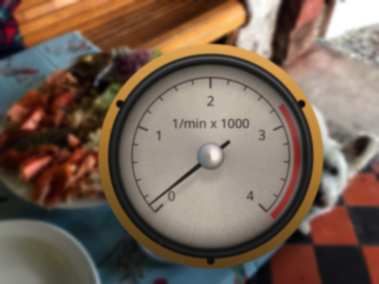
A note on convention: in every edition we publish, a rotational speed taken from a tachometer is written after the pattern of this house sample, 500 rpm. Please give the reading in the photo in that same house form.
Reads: 100 rpm
